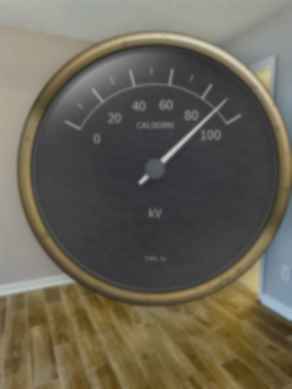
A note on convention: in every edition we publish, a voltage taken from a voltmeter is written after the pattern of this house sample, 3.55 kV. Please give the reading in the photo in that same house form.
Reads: 90 kV
